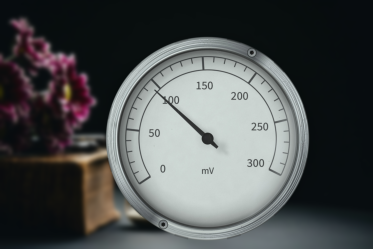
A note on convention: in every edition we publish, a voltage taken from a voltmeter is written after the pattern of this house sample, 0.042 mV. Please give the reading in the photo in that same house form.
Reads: 95 mV
